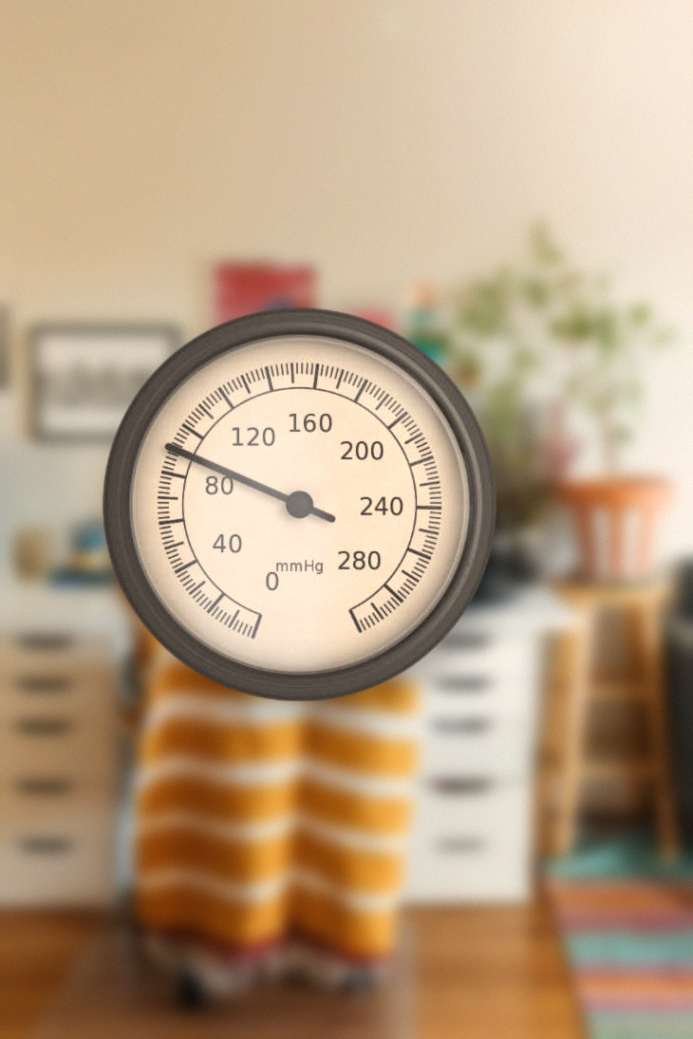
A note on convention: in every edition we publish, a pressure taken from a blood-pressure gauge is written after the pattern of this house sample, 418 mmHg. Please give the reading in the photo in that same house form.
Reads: 90 mmHg
